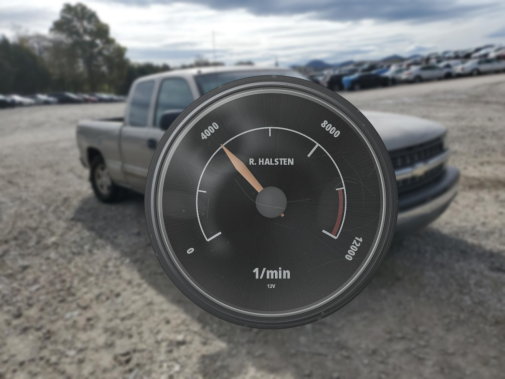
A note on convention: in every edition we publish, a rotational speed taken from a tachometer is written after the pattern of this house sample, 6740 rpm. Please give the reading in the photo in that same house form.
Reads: 4000 rpm
